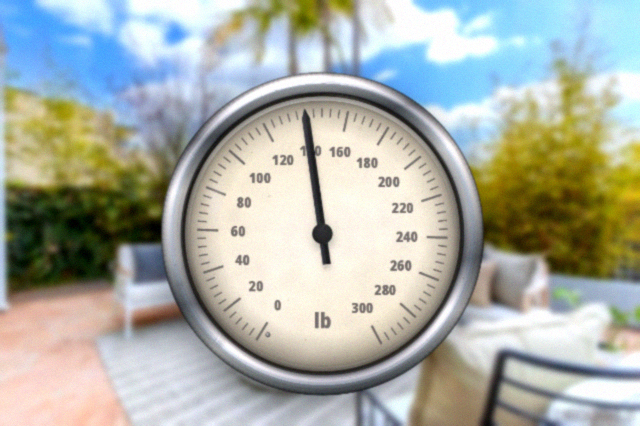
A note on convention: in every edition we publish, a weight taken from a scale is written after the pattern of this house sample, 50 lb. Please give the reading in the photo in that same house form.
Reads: 140 lb
